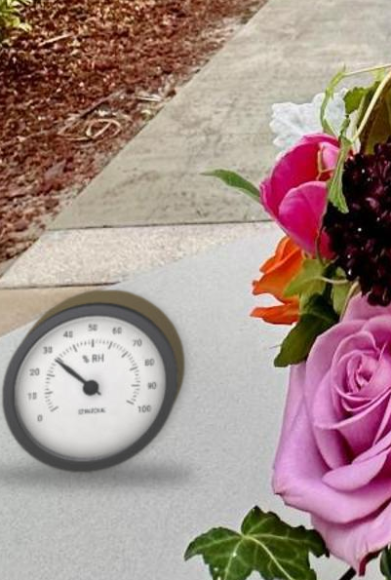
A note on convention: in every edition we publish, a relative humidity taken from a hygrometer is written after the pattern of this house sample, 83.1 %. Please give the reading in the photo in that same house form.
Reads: 30 %
